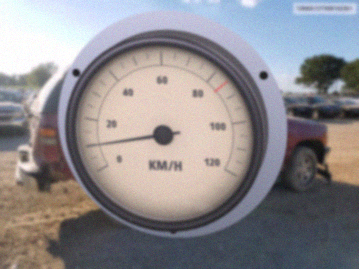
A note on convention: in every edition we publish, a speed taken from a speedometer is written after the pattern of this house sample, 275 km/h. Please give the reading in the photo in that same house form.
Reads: 10 km/h
